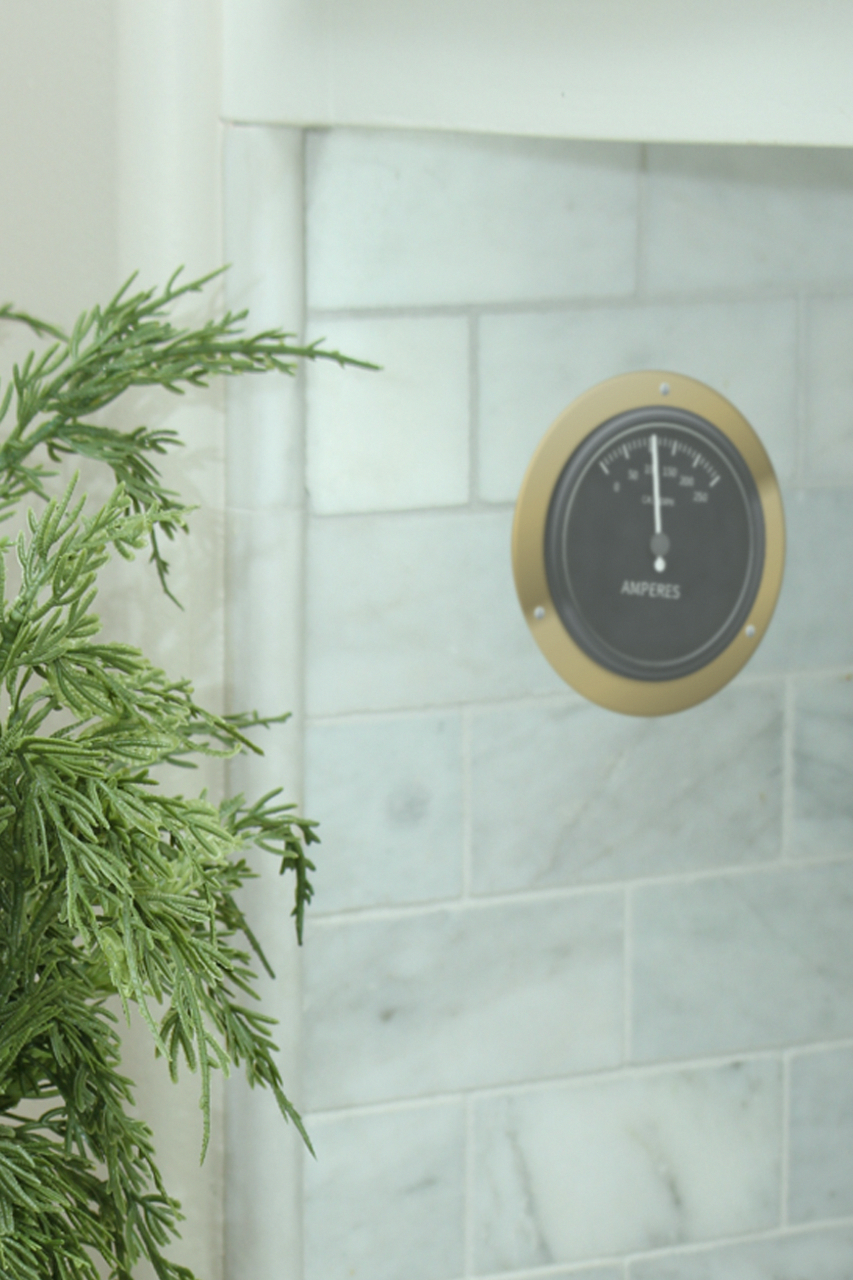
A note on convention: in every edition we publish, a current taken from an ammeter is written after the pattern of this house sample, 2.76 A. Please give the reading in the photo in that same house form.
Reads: 100 A
